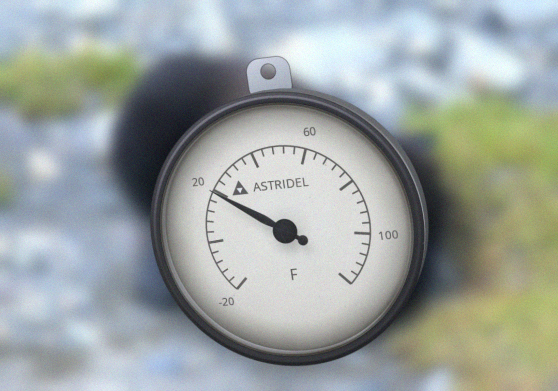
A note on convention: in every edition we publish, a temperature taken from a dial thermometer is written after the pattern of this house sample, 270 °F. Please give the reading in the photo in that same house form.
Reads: 20 °F
